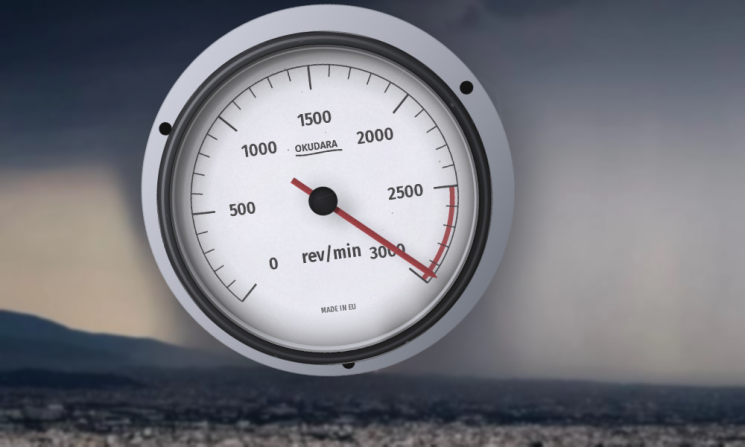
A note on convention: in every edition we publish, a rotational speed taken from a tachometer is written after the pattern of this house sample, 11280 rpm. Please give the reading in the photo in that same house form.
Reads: 2950 rpm
